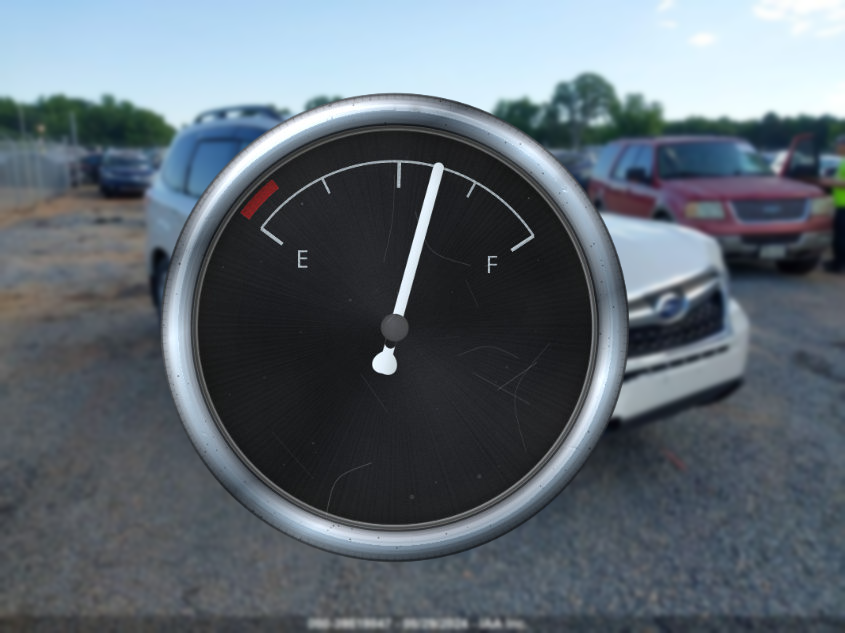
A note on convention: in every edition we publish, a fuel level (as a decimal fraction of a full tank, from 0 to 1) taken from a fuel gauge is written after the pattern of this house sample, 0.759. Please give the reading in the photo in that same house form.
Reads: 0.625
